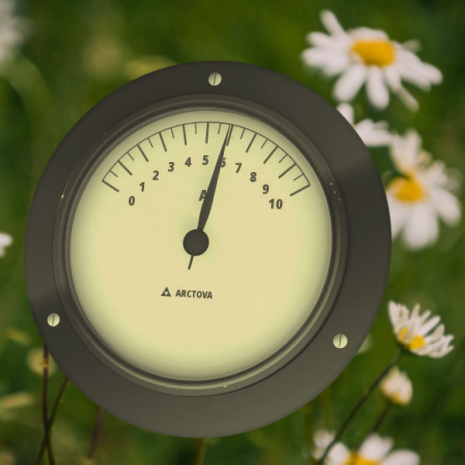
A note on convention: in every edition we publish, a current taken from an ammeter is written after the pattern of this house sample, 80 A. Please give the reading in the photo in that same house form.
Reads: 6 A
